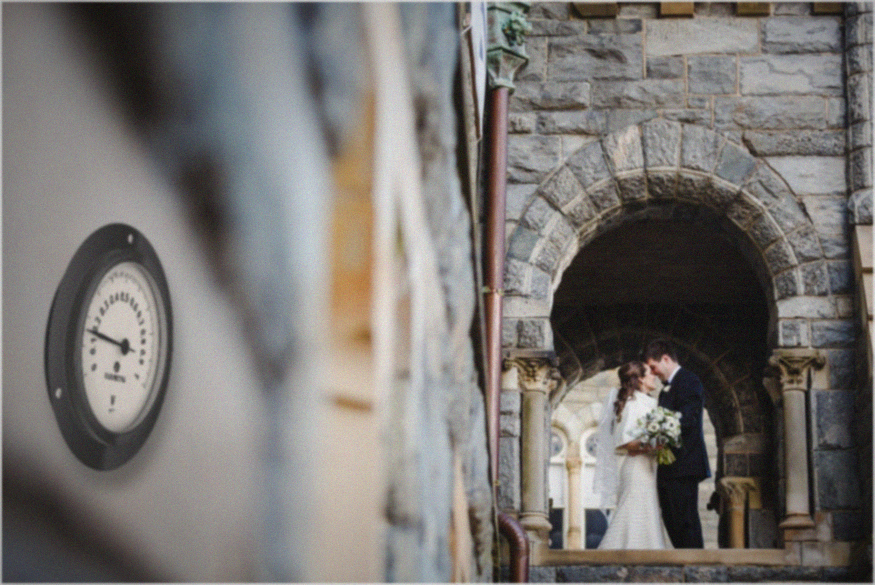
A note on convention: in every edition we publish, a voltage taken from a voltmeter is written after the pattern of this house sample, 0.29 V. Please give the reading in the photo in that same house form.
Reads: 0.15 V
